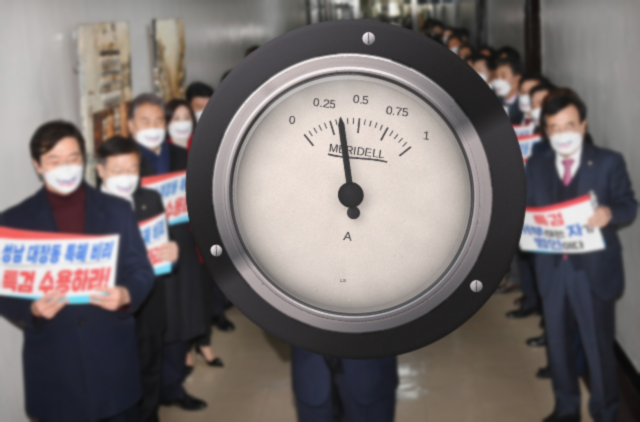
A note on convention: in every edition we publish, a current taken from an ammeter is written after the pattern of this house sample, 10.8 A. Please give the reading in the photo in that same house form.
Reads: 0.35 A
